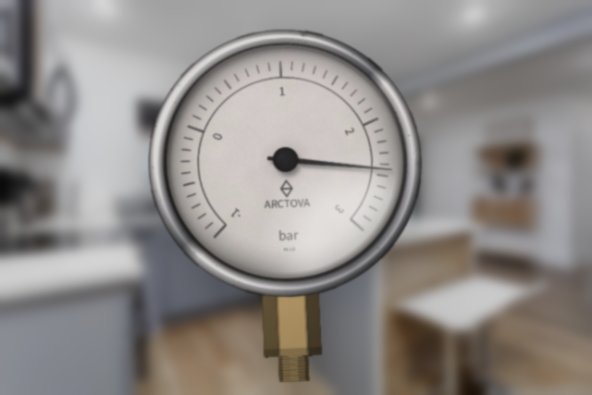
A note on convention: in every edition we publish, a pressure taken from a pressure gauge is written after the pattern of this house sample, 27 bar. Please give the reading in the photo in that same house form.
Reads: 2.45 bar
